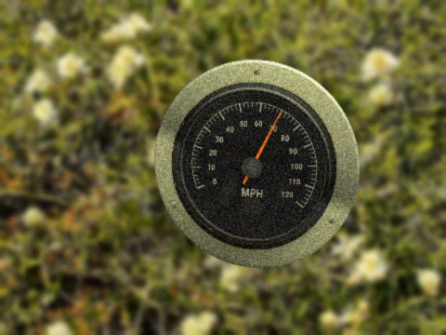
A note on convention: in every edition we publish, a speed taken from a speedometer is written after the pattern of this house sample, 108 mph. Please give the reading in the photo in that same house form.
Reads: 70 mph
